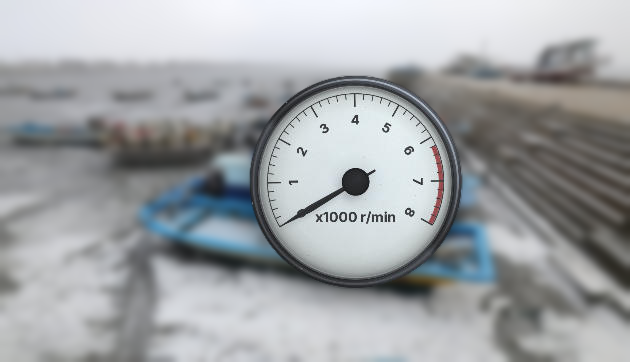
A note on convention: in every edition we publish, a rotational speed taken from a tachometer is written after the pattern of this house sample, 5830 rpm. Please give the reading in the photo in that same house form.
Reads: 0 rpm
